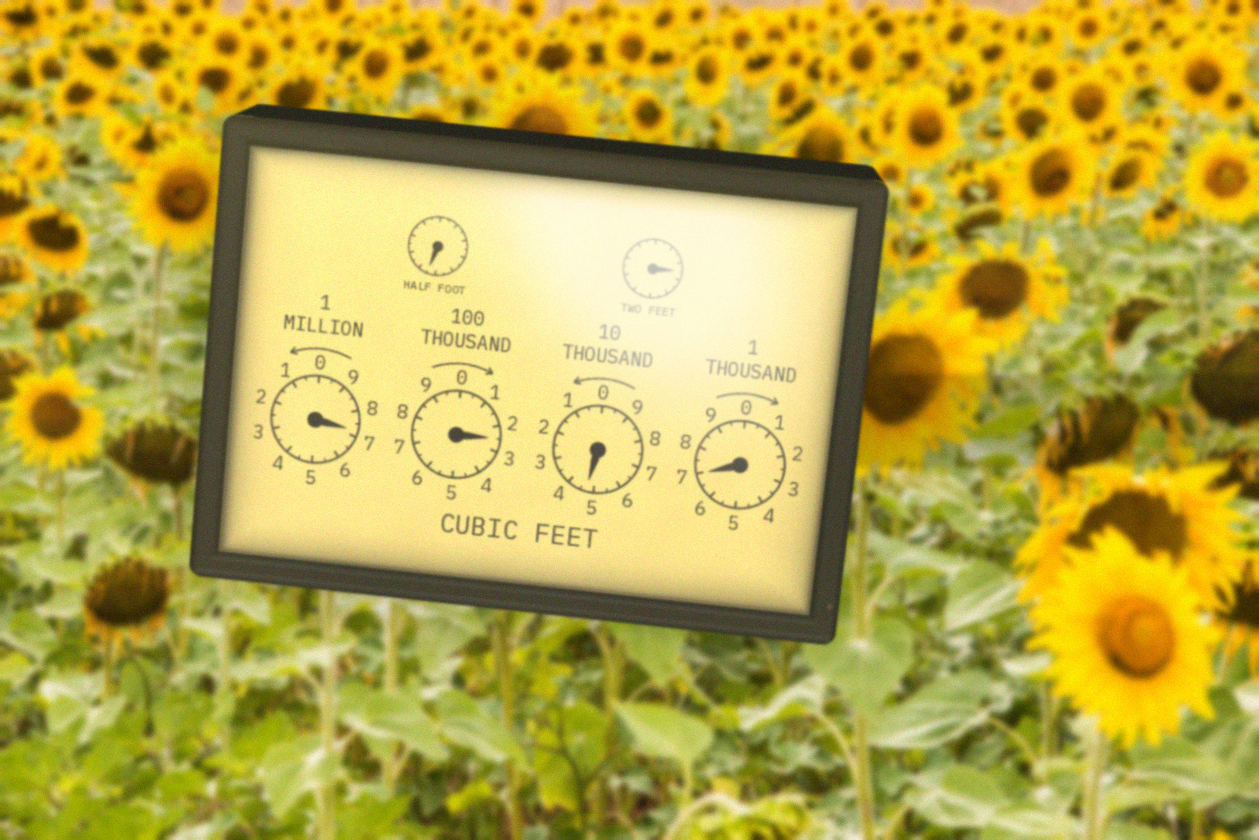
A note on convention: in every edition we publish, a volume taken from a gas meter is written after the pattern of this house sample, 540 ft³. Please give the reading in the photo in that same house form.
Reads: 724700 ft³
